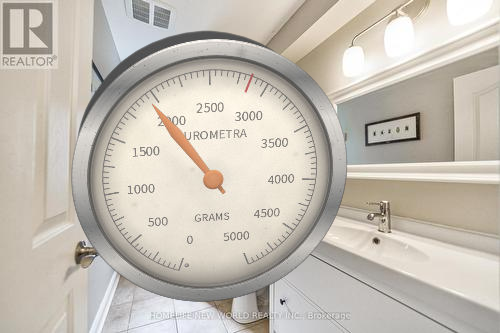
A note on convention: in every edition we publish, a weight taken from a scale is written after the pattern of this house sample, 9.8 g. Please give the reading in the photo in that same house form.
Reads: 1950 g
